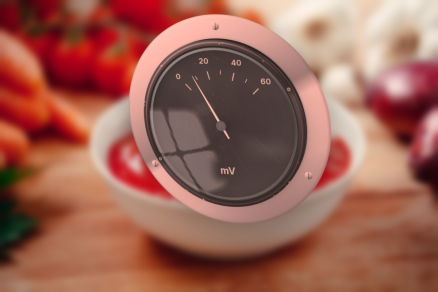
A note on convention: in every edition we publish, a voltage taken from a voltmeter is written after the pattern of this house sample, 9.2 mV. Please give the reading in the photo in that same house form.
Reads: 10 mV
